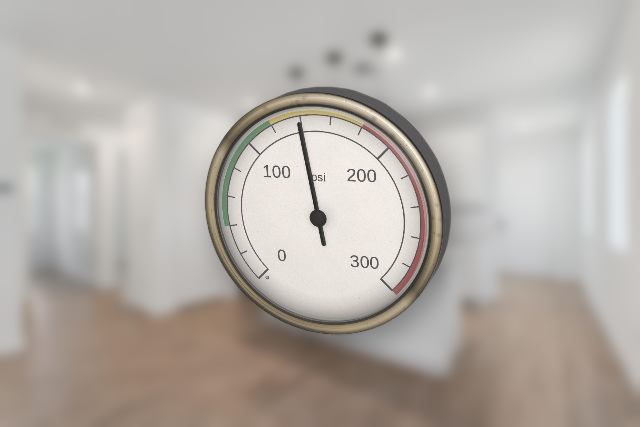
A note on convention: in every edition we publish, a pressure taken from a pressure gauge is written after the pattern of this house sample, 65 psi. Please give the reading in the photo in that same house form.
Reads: 140 psi
